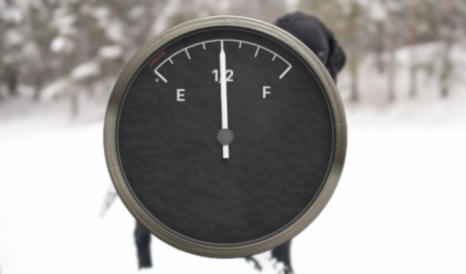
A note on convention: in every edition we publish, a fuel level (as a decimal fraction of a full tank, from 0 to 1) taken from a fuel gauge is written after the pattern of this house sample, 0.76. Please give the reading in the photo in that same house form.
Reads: 0.5
